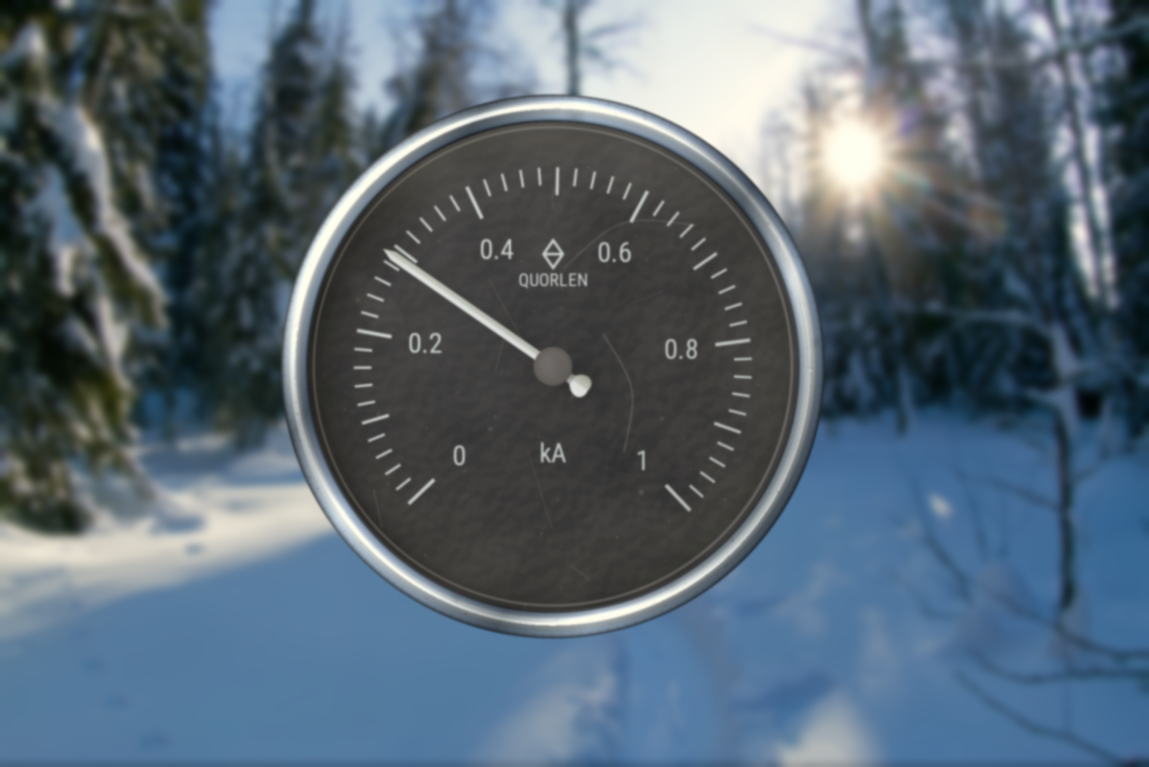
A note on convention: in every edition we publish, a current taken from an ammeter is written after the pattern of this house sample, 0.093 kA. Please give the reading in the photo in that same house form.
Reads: 0.29 kA
